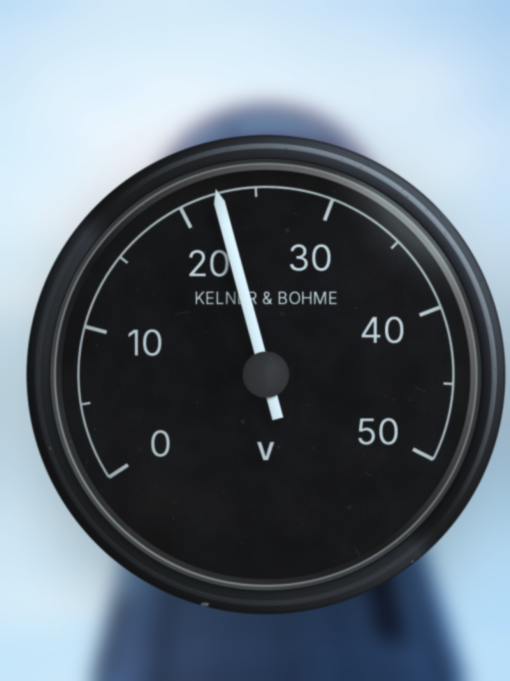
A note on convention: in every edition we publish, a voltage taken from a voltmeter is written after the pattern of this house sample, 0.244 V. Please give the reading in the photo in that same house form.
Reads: 22.5 V
